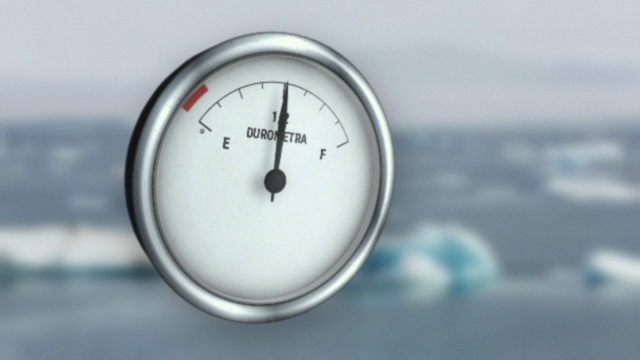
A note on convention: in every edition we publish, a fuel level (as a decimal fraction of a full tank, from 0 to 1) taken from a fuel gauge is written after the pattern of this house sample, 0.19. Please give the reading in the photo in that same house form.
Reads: 0.5
